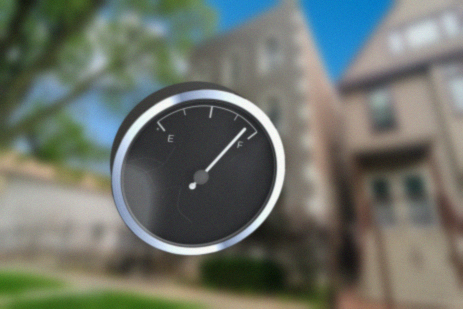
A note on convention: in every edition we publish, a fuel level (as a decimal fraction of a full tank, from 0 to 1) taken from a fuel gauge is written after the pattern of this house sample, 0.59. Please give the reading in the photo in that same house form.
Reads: 0.875
